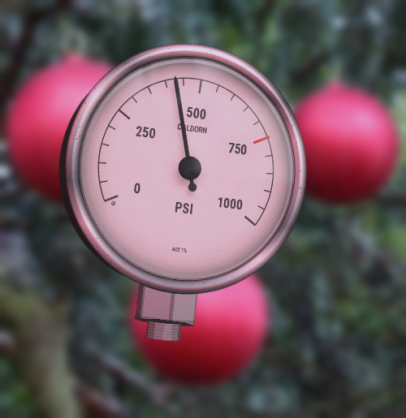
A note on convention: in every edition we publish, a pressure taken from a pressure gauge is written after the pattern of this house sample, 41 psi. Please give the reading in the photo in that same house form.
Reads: 425 psi
